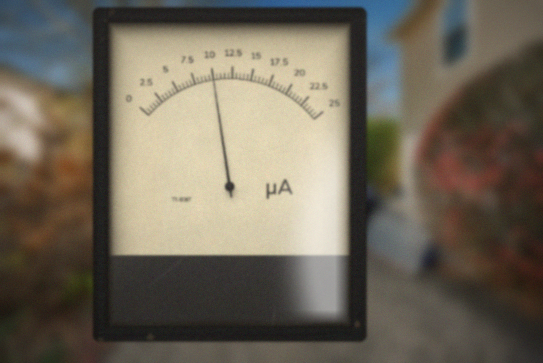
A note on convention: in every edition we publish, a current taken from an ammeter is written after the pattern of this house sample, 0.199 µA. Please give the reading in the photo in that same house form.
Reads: 10 µA
